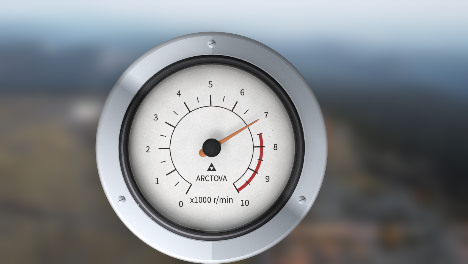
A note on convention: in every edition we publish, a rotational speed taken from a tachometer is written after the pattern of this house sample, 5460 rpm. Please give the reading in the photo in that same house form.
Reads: 7000 rpm
